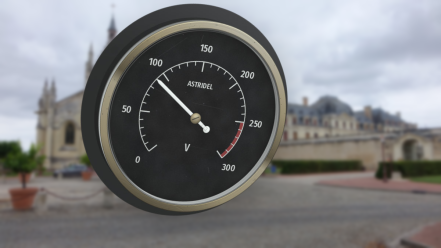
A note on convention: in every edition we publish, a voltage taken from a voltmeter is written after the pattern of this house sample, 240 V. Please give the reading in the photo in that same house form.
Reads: 90 V
